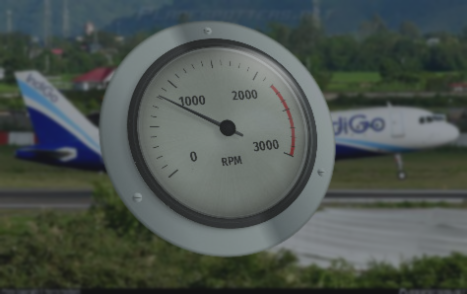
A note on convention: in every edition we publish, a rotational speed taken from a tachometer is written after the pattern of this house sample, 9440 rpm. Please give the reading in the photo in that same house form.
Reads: 800 rpm
